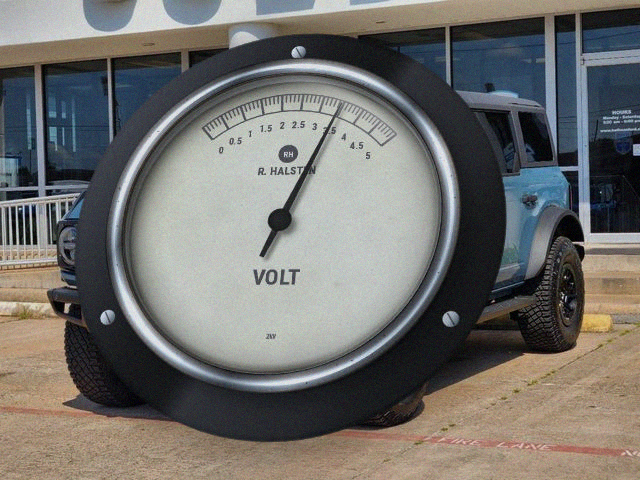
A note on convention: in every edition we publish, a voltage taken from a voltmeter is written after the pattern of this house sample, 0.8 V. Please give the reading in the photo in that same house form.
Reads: 3.5 V
